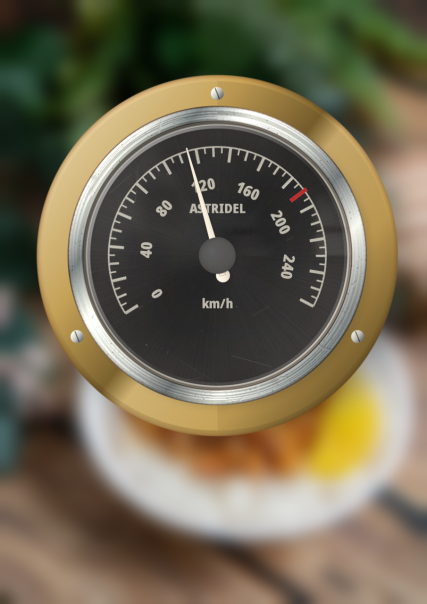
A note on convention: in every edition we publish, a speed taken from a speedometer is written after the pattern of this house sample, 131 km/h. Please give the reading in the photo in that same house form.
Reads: 115 km/h
